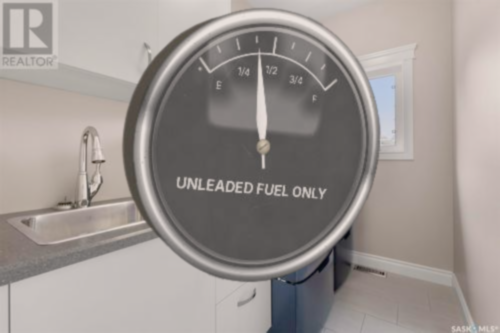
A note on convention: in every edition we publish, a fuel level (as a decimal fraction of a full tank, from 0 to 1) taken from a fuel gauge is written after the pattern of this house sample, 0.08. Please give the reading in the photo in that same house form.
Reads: 0.375
